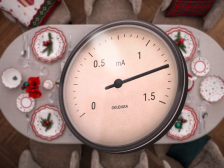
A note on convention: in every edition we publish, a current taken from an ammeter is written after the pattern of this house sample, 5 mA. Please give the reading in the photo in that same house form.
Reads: 1.25 mA
